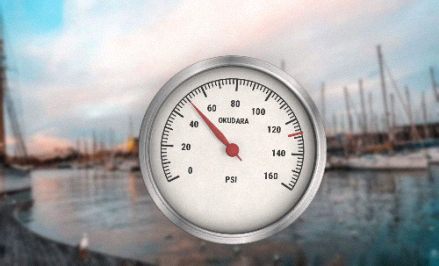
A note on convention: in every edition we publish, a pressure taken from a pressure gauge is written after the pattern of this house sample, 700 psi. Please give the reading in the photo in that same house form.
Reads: 50 psi
